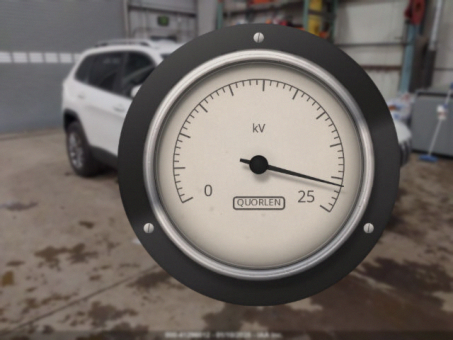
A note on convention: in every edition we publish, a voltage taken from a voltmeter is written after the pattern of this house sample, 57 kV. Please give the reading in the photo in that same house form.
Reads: 23 kV
